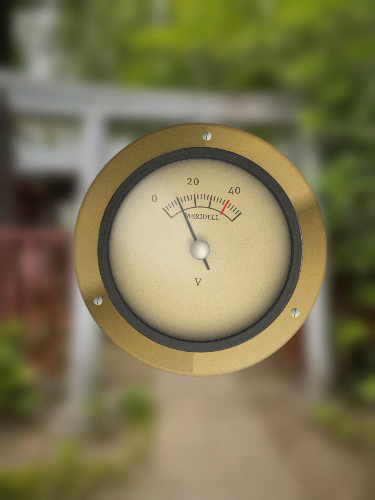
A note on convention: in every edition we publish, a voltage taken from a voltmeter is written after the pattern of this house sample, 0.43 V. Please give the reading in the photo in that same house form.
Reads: 10 V
